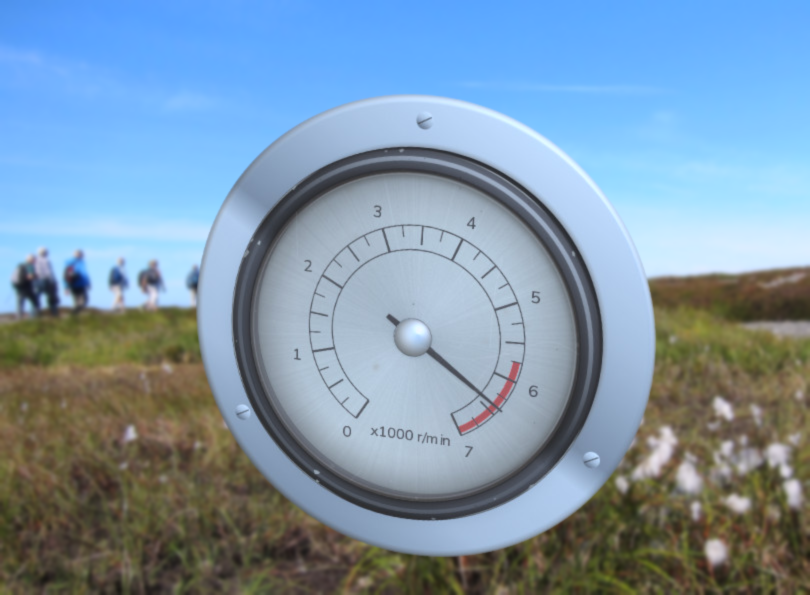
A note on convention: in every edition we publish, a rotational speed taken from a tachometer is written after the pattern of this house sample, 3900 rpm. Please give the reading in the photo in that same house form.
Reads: 6375 rpm
